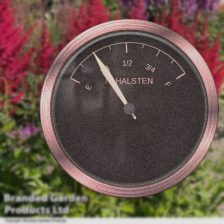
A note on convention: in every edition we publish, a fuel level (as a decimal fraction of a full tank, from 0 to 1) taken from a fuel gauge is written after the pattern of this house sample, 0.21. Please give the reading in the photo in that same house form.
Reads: 0.25
